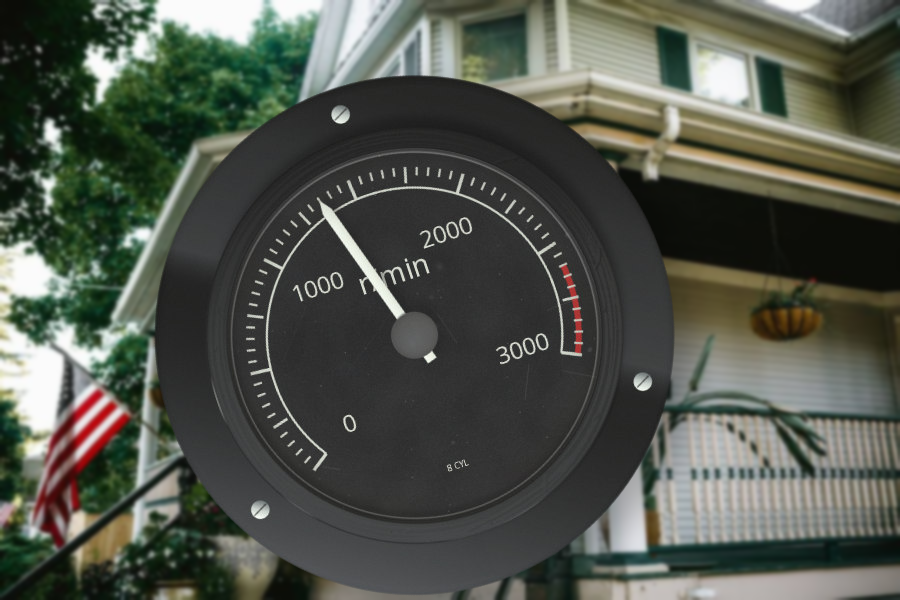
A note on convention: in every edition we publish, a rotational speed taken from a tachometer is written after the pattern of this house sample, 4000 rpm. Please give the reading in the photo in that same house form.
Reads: 1350 rpm
